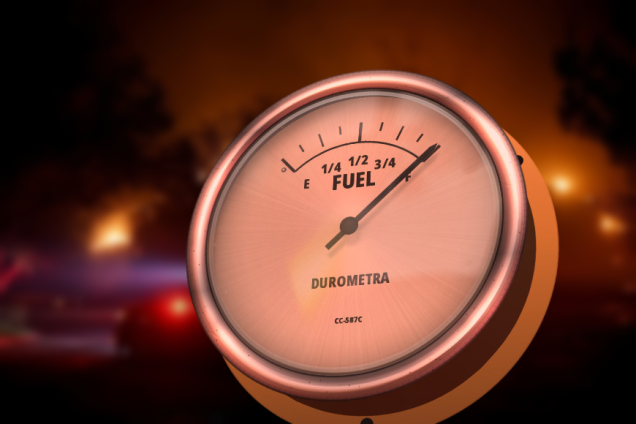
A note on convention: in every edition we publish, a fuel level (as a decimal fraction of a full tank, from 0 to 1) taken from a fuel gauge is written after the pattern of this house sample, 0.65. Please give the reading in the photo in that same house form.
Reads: 1
